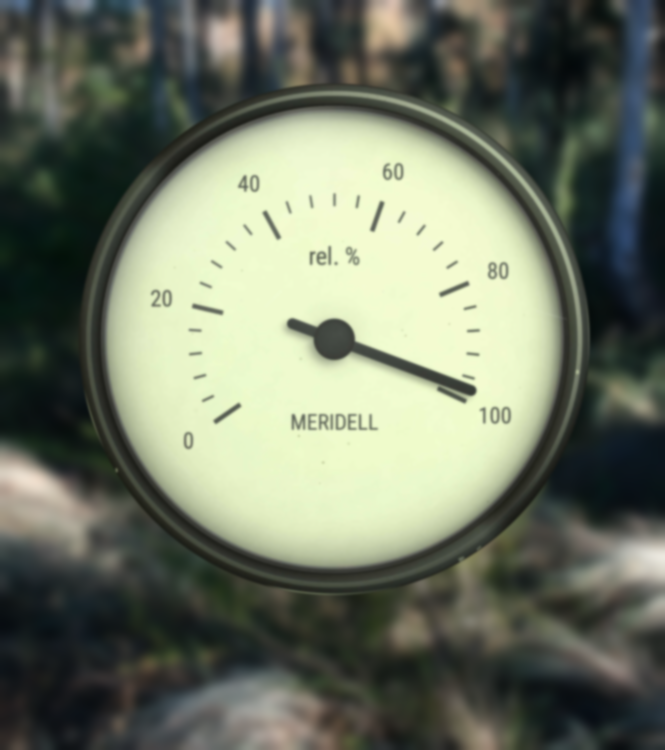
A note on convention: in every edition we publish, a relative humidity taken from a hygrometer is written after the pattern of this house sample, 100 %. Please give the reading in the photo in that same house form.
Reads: 98 %
